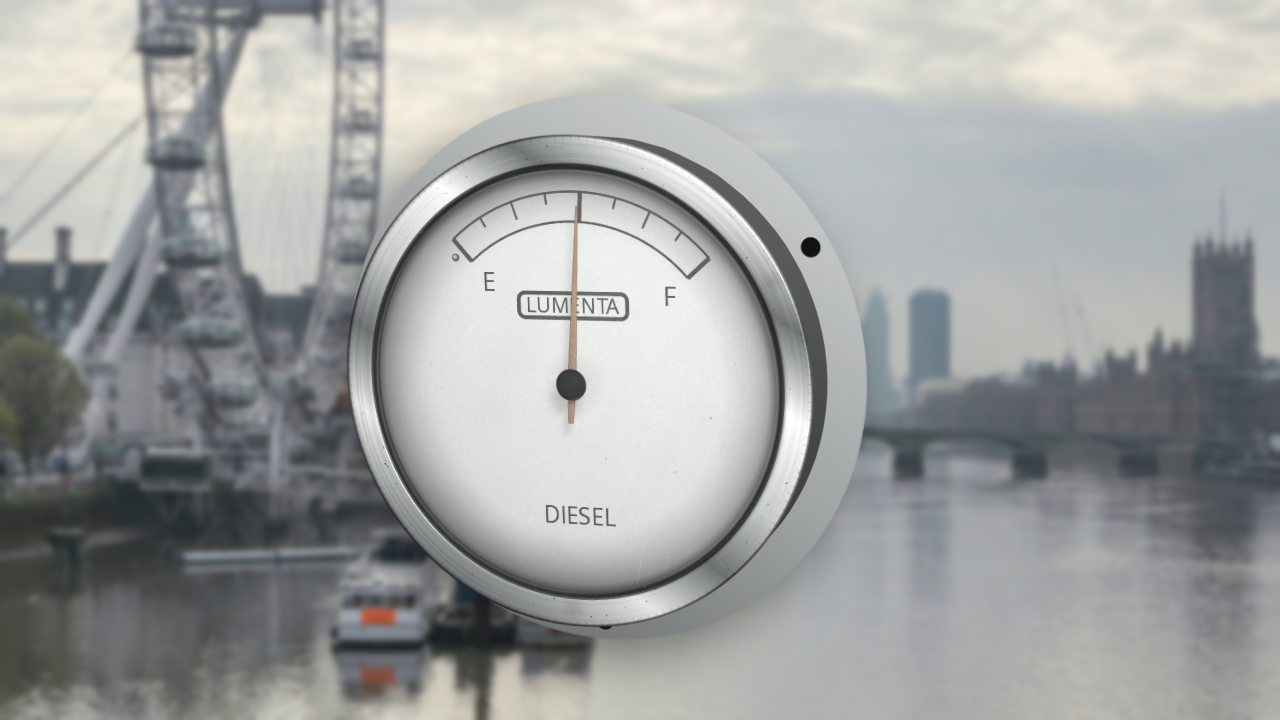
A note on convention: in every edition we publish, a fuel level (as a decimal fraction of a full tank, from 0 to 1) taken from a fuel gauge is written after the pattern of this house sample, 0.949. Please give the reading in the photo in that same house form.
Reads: 0.5
